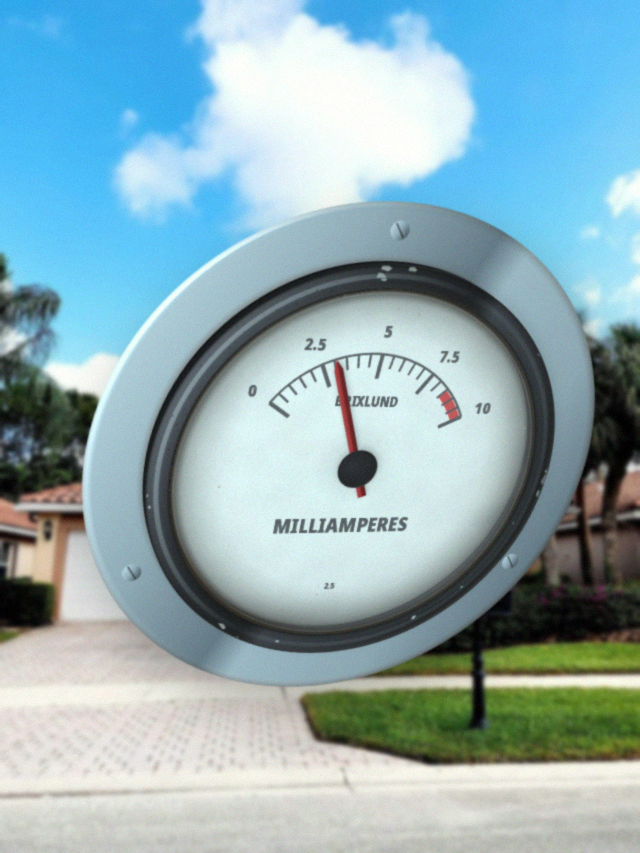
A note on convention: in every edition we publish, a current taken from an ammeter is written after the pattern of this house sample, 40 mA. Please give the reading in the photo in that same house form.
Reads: 3 mA
